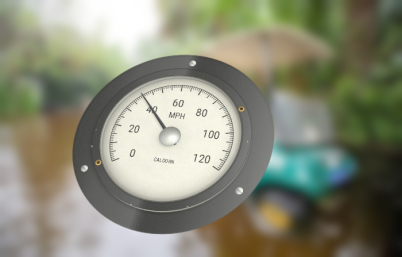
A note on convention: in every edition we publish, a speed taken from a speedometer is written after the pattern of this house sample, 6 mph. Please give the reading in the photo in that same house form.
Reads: 40 mph
